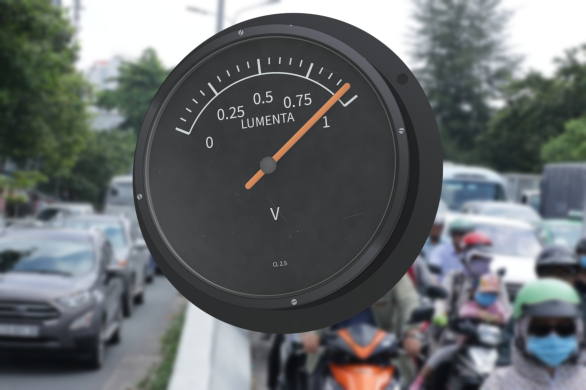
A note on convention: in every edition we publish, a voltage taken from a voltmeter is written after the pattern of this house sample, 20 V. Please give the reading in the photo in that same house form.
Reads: 0.95 V
